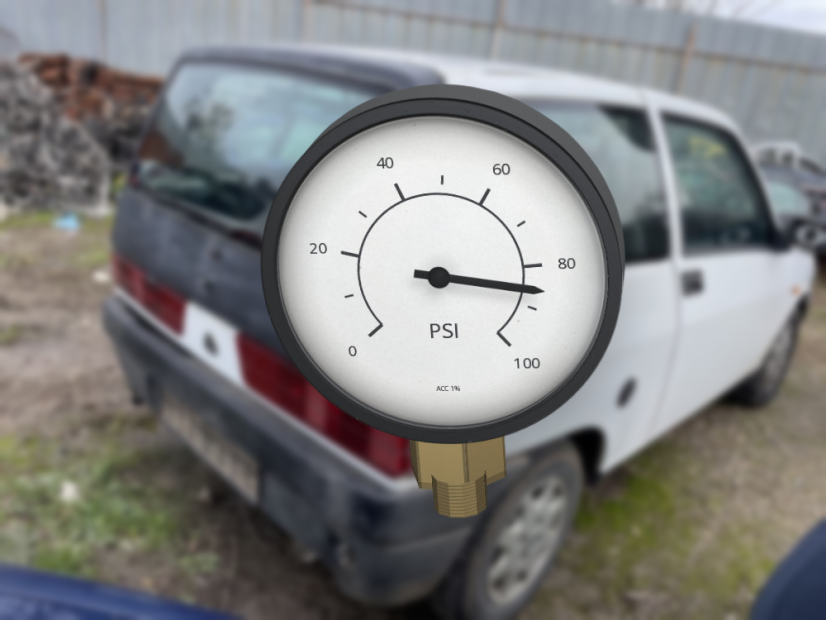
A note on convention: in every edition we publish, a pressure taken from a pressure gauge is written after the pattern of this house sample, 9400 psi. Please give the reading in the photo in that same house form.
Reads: 85 psi
